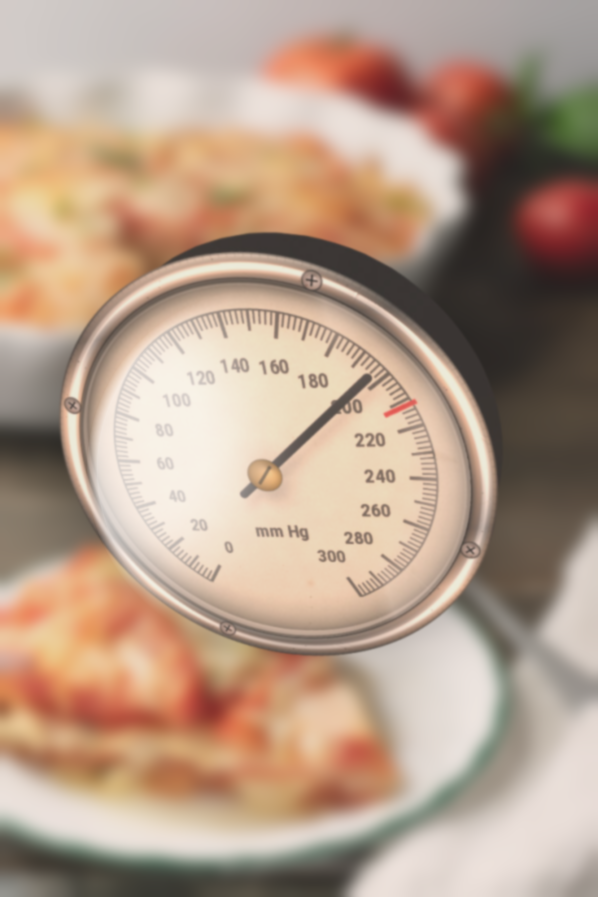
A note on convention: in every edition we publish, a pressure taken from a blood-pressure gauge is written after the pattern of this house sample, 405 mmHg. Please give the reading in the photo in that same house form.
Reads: 196 mmHg
